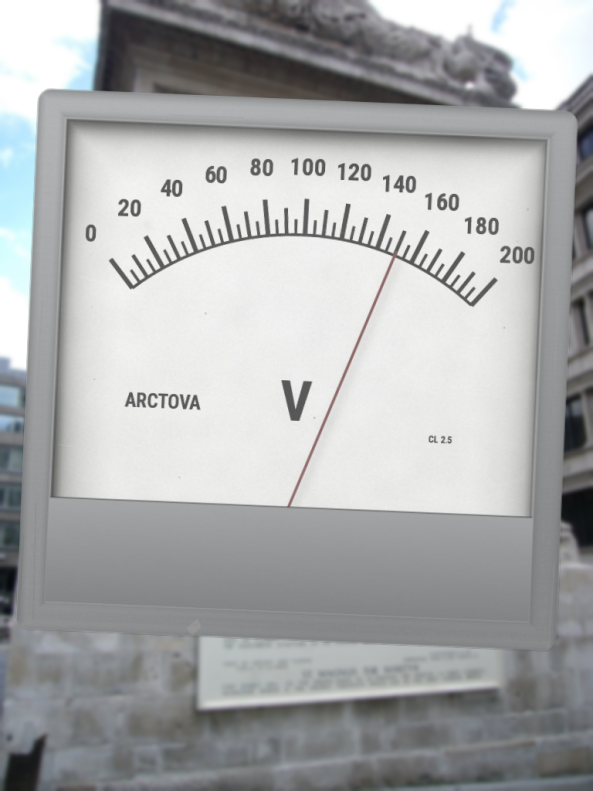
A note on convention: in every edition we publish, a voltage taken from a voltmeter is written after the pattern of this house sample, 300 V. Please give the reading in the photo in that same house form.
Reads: 150 V
